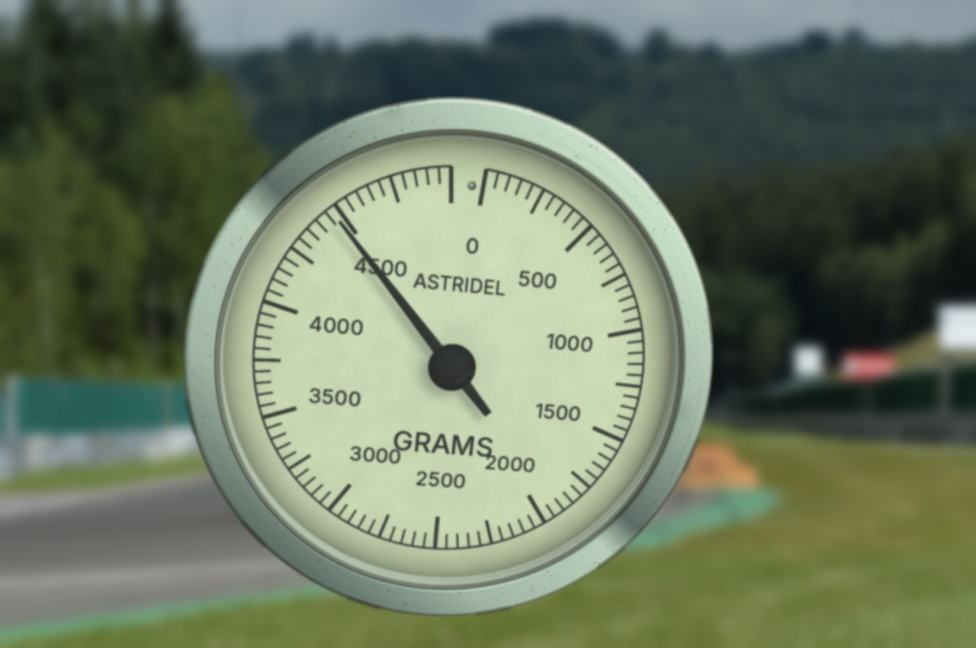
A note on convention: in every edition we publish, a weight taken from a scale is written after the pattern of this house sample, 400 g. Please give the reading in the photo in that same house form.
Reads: 4475 g
